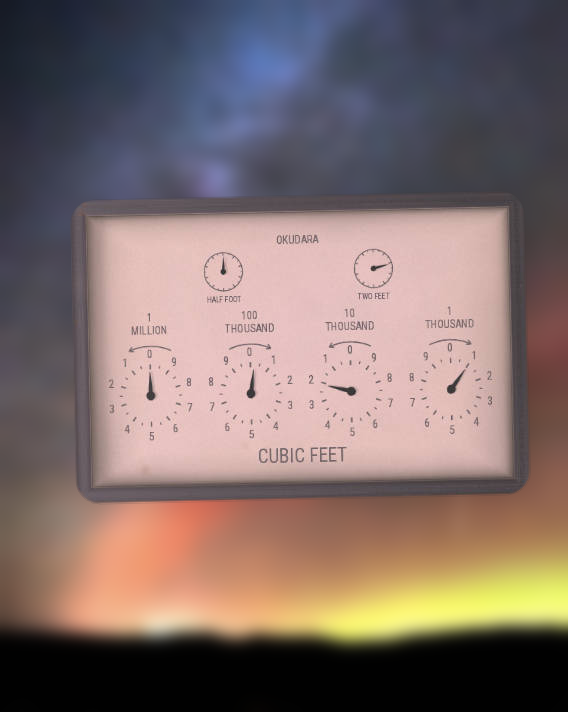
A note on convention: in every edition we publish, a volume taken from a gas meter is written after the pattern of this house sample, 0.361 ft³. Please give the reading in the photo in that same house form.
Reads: 2100 ft³
